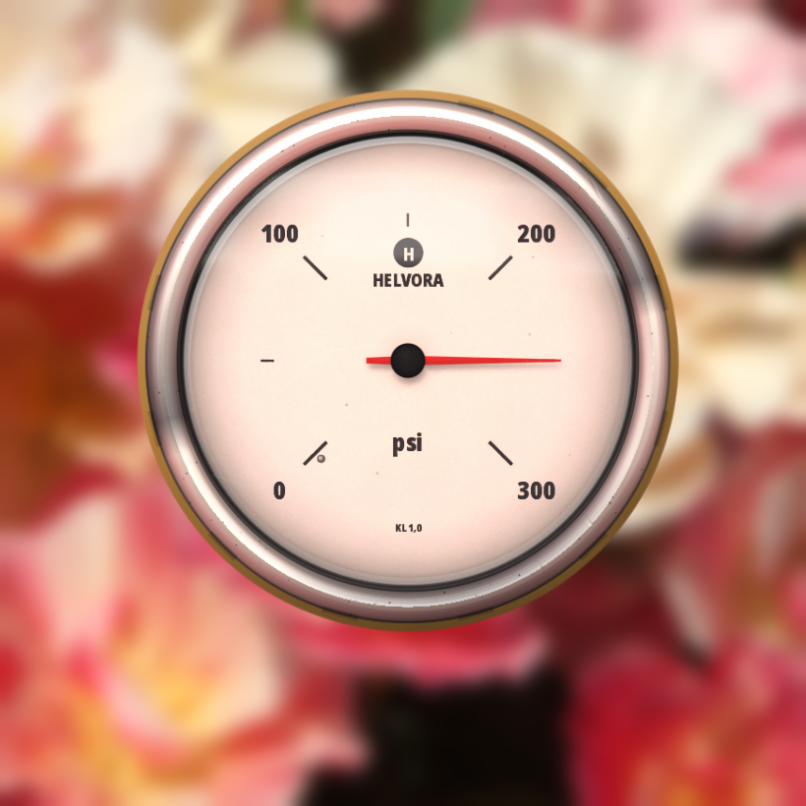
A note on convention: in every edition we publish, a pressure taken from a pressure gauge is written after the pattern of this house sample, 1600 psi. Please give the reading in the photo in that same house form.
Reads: 250 psi
